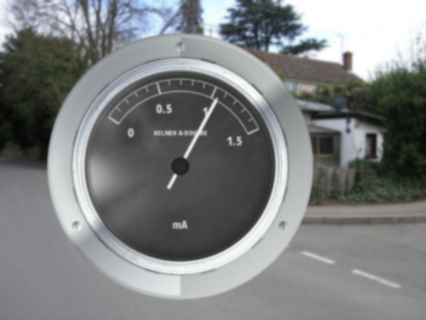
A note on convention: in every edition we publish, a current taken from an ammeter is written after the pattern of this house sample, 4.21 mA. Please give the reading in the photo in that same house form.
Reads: 1.05 mA
